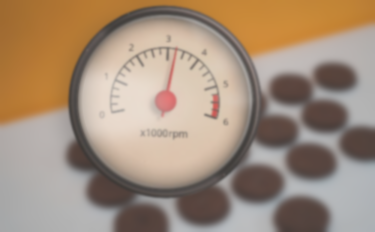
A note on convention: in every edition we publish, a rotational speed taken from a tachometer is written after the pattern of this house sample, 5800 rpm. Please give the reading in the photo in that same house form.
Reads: 3250 rpm
